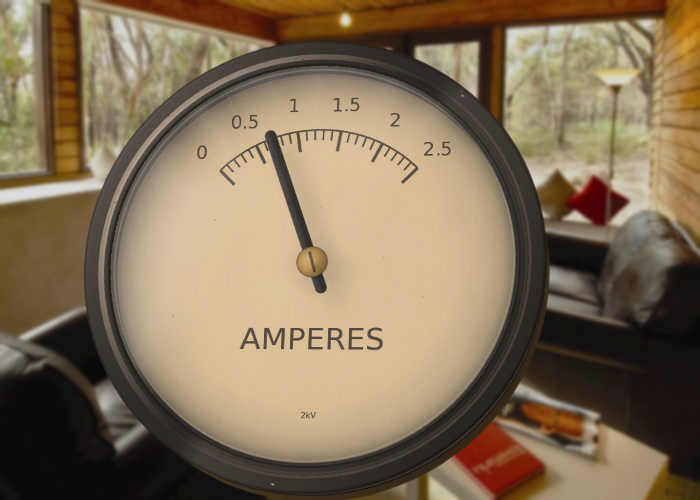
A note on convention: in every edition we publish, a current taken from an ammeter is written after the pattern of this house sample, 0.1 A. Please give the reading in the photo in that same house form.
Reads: 0.7 A
